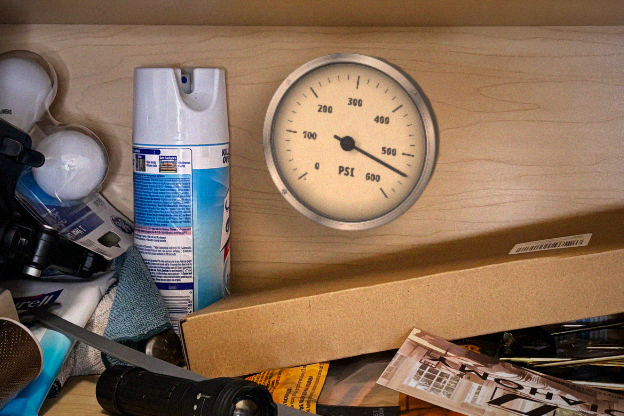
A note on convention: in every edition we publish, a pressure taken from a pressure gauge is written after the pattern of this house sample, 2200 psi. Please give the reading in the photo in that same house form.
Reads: 540 psi
